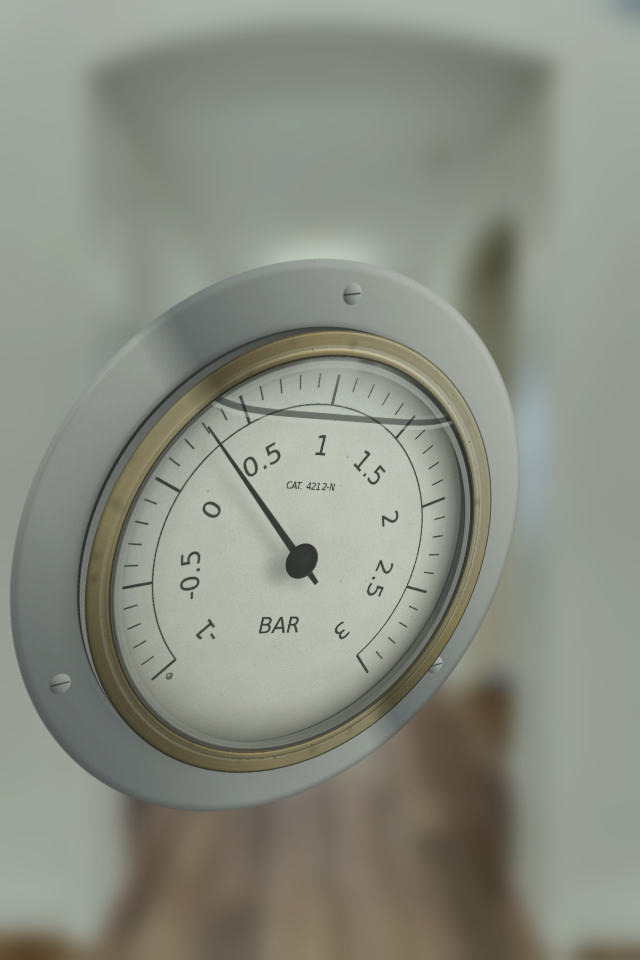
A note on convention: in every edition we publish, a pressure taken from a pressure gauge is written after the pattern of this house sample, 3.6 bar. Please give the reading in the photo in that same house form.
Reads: 0.3 bar
